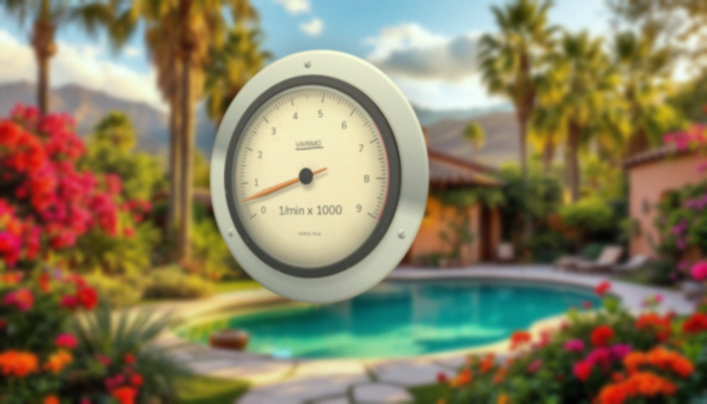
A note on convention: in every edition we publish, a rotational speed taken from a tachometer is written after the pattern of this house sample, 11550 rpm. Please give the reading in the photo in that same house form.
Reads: 500 rpm
